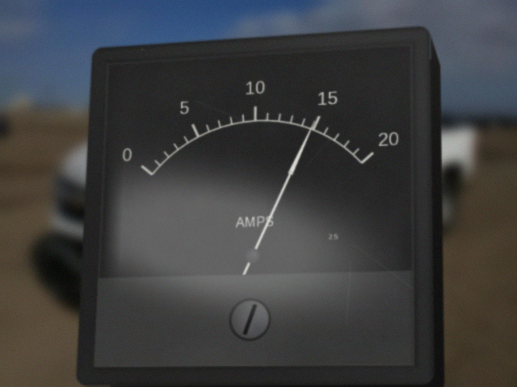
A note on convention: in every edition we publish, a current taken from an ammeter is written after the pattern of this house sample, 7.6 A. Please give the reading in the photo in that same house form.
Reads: 15 A
